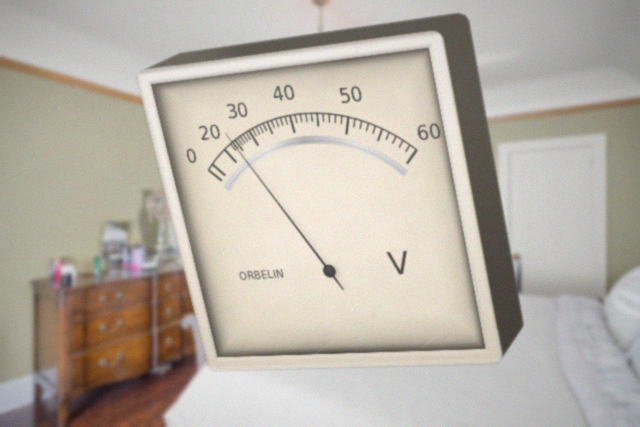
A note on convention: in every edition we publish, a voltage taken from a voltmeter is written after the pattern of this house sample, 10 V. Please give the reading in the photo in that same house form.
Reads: 25 V
